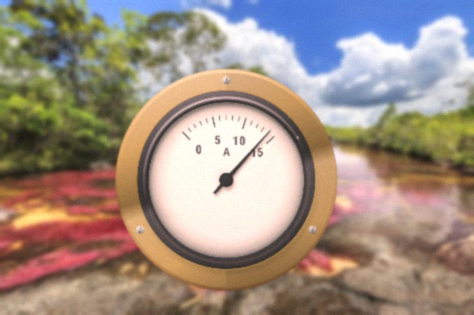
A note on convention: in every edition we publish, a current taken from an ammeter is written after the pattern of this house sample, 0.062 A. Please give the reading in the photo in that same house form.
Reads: 14 A
